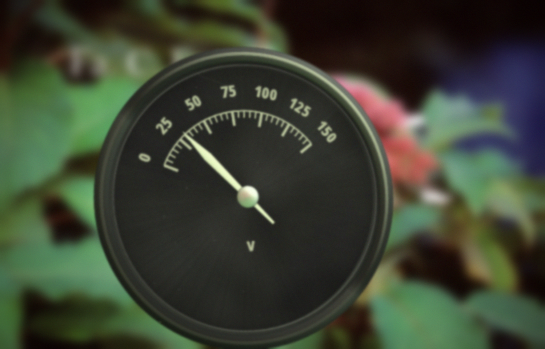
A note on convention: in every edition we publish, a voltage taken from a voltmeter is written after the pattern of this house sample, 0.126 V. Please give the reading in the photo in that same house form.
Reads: 30 V
